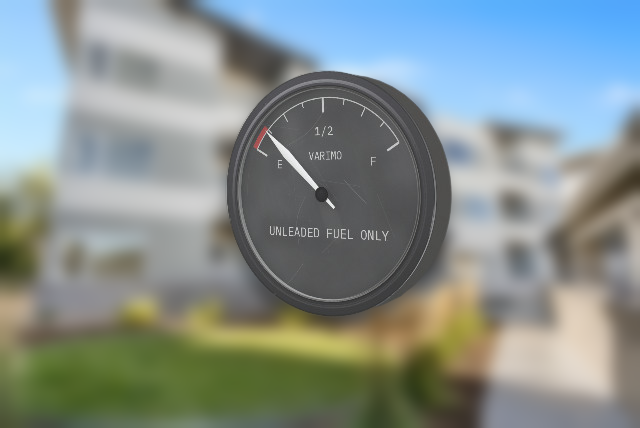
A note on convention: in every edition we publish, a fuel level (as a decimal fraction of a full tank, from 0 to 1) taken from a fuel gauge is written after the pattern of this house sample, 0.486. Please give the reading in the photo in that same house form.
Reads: 0.125
